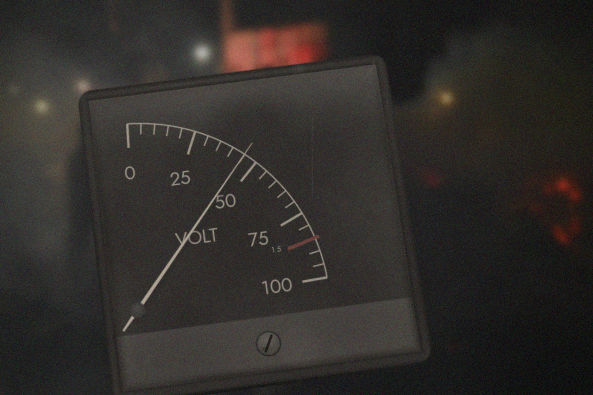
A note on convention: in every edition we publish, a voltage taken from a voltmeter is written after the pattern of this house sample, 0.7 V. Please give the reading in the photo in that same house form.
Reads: 45 V
